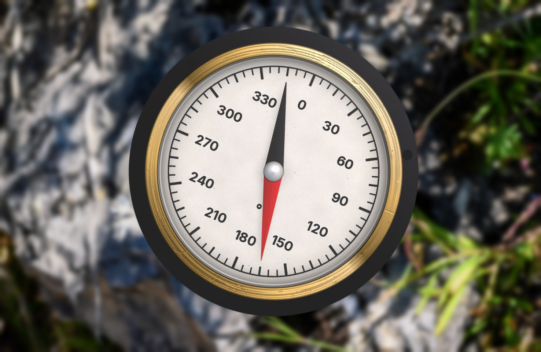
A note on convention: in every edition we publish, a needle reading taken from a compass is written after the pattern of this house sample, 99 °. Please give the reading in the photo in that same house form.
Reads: 165 °
